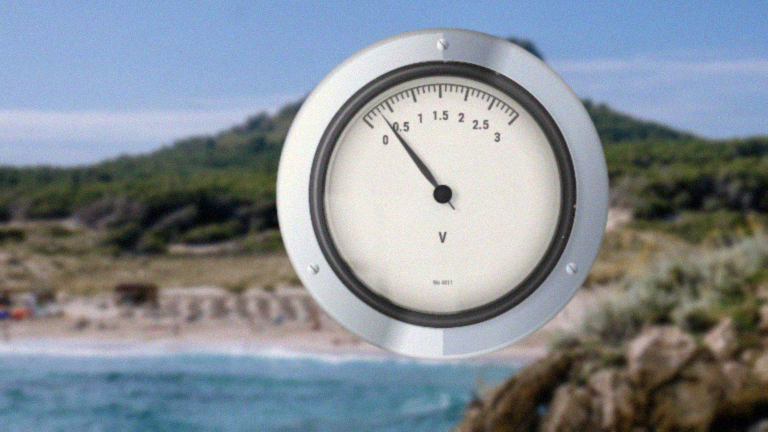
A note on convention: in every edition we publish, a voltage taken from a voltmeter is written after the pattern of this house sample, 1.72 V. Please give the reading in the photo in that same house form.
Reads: 0.3 V
